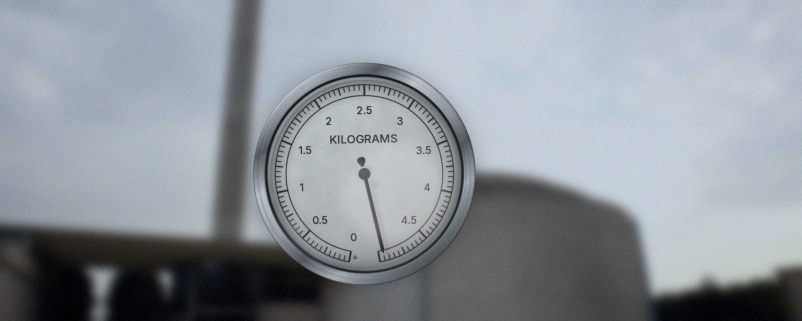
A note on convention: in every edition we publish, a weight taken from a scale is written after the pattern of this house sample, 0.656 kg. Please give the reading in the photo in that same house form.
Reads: 4.95 kg
